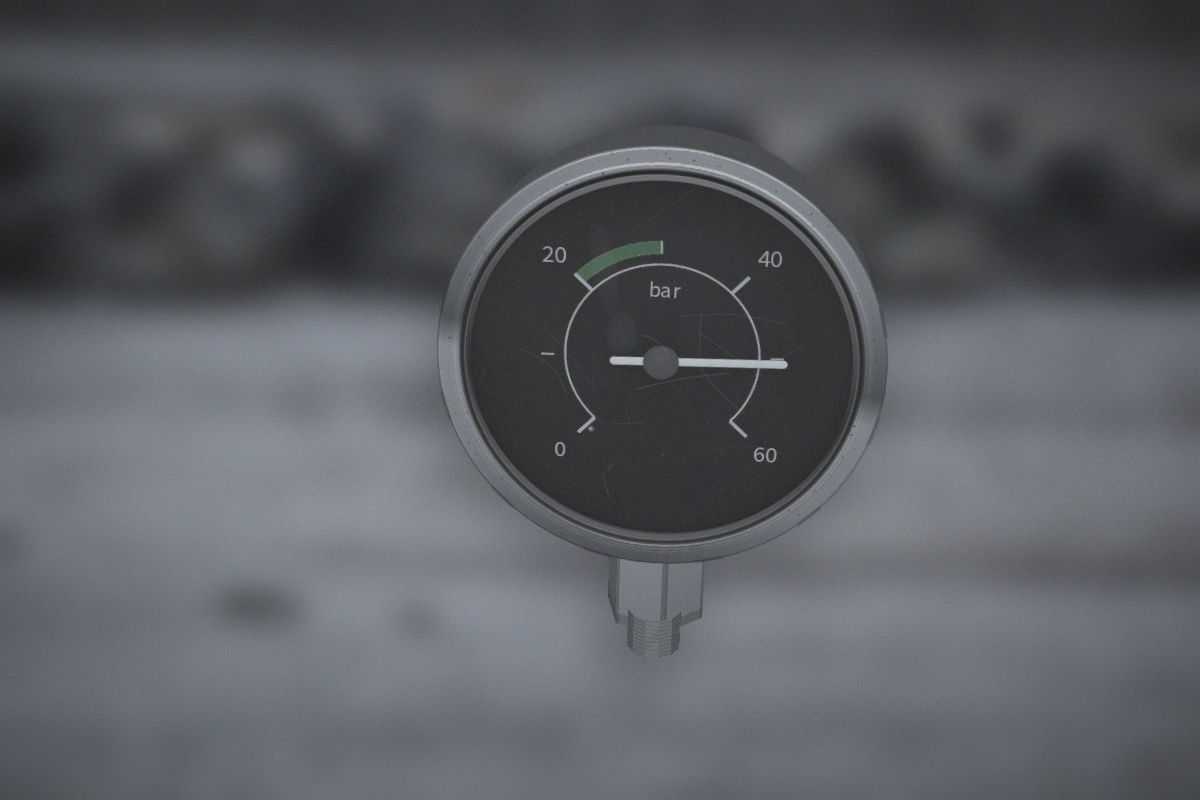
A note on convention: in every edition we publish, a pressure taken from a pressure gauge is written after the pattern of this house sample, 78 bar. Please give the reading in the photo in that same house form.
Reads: 50 bar
